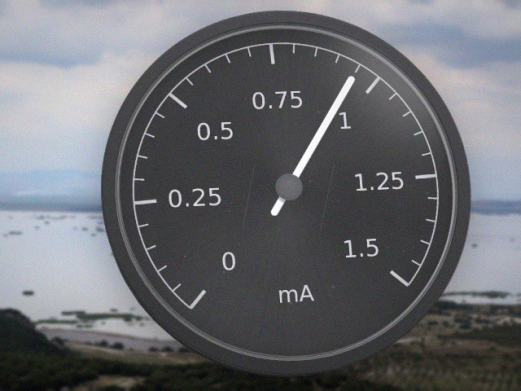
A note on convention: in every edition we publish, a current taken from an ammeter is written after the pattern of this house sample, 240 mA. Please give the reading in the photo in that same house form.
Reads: 0.95 mA
